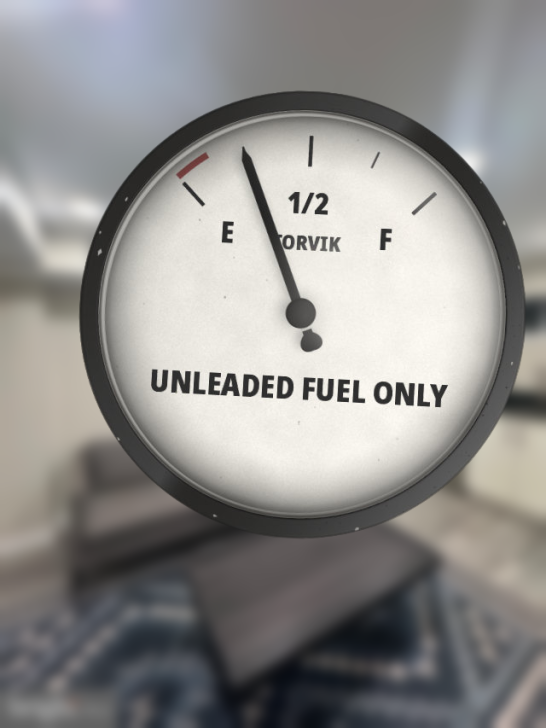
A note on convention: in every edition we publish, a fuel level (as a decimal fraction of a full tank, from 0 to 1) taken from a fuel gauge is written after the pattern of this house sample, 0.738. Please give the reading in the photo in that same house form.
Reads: 0.25
